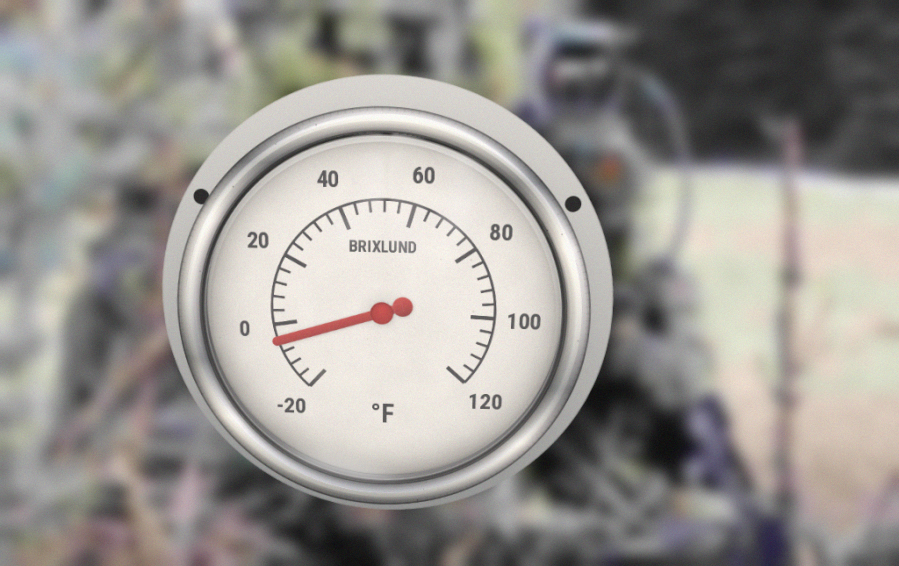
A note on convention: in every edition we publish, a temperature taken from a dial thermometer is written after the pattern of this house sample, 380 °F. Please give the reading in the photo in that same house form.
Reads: -4 °F
